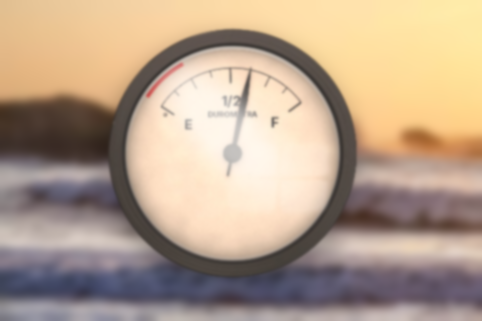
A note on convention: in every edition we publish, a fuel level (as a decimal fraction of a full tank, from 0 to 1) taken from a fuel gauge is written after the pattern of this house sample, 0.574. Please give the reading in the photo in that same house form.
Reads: 0.625
